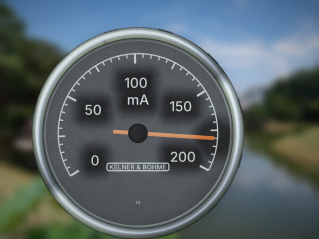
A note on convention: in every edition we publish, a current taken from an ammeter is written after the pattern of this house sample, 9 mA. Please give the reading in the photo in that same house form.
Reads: 180 mA
